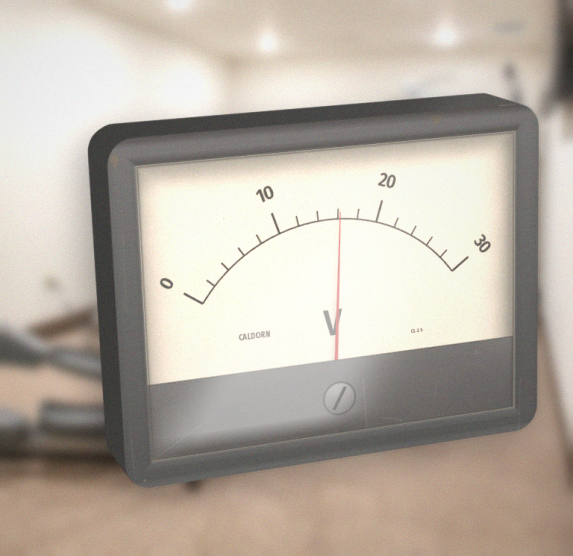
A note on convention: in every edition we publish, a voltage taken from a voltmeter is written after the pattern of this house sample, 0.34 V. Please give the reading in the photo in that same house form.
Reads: 16 V
